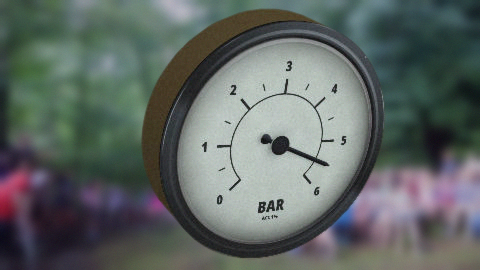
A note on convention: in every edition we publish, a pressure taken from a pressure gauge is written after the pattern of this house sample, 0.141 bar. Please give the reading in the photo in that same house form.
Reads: 5.5 bar
